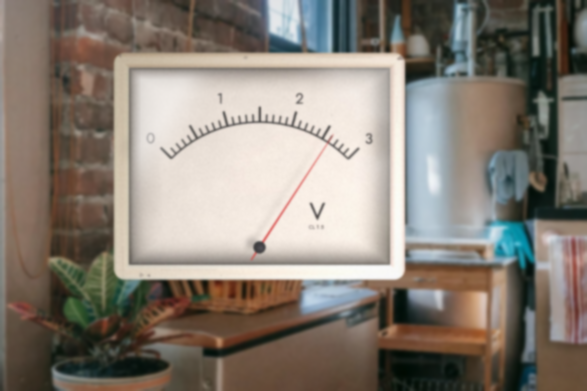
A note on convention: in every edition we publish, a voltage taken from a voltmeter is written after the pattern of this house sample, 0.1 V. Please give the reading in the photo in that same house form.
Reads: 2.6 V
